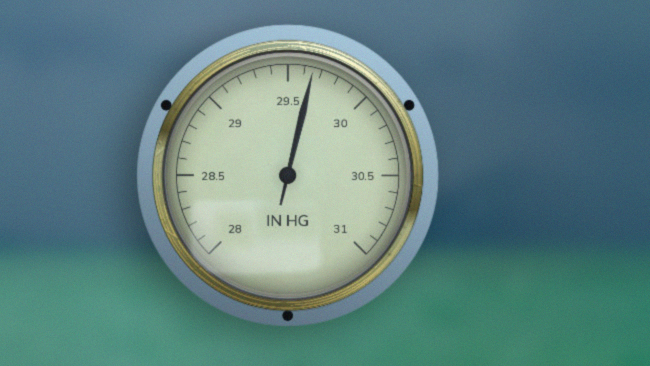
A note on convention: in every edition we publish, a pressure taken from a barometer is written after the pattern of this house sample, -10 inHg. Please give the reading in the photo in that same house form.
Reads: 29.65 inHg
